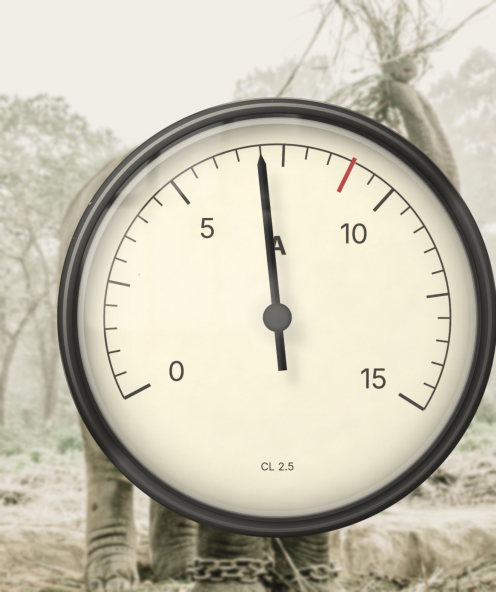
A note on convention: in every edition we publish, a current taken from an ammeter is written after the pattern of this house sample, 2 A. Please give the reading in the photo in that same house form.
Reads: 7 A
